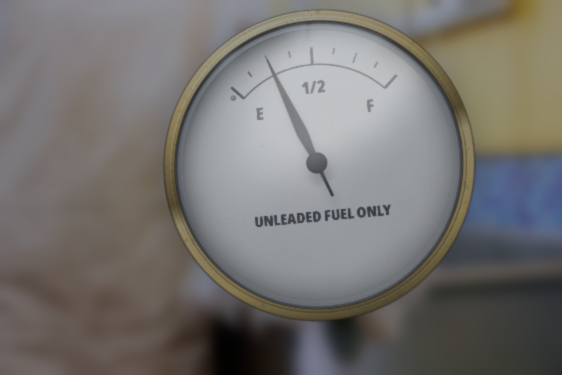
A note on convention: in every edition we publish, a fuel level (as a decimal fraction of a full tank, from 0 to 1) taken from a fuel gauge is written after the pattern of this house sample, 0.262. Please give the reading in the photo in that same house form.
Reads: 0.25
